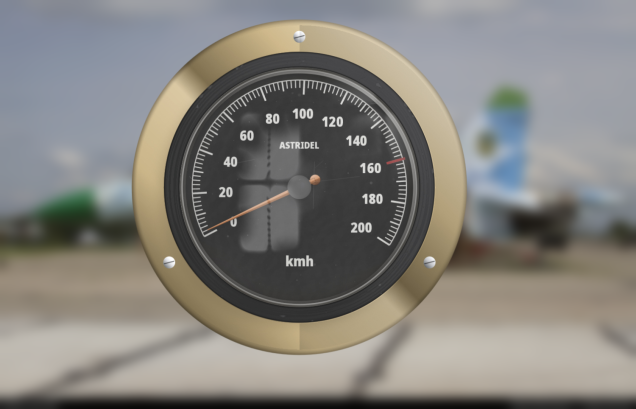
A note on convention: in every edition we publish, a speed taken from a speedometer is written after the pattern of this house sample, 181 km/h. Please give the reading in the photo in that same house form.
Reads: 2 km/h
